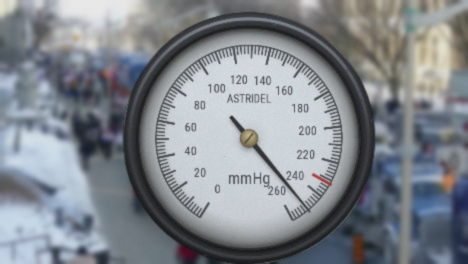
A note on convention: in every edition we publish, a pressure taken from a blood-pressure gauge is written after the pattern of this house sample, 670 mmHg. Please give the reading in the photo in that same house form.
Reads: 250 mmHg
